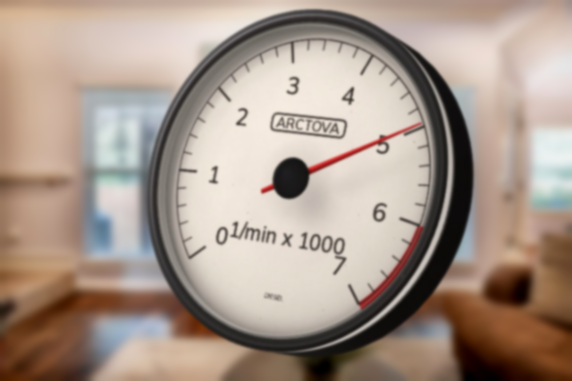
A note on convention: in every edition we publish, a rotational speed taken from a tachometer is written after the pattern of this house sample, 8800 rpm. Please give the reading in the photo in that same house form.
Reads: 5000 rpm
